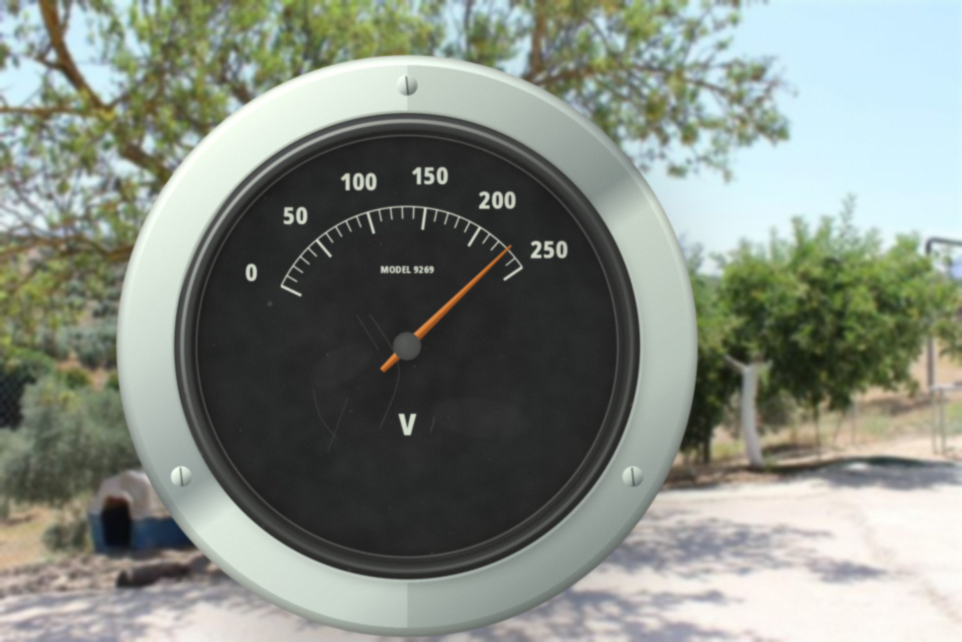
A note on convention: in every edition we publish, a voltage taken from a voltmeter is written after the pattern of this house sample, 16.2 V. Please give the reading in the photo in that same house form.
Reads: 230 V
